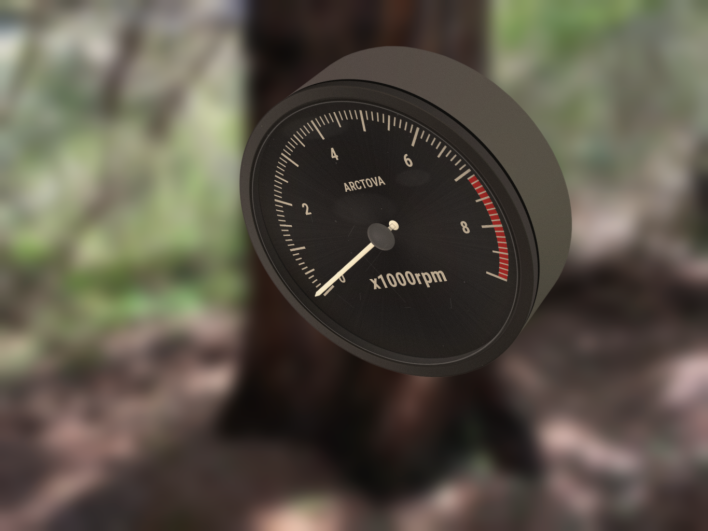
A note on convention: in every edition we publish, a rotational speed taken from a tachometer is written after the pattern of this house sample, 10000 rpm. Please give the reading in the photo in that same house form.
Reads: 100 rpm
